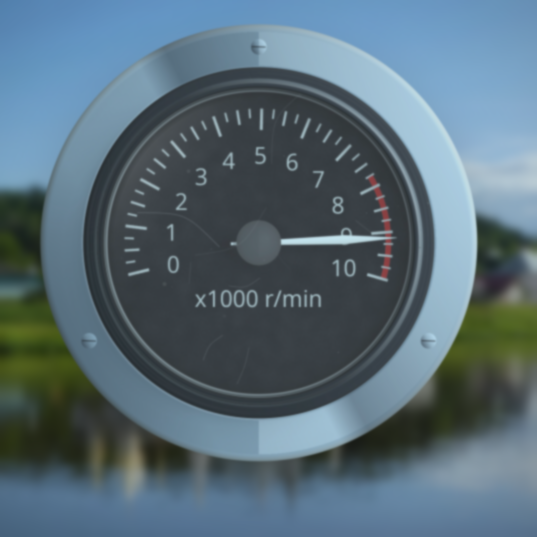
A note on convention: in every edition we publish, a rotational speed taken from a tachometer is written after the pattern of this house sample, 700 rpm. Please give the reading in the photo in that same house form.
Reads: 9125 rpm
